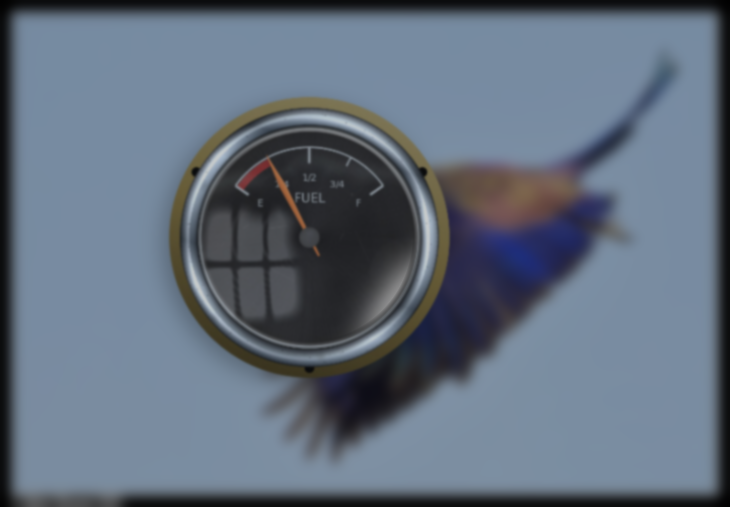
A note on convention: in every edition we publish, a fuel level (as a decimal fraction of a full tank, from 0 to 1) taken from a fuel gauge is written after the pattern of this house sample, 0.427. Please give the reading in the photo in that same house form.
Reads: 0.25
